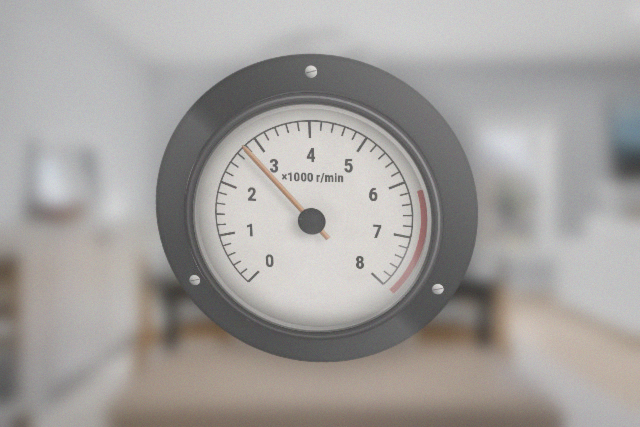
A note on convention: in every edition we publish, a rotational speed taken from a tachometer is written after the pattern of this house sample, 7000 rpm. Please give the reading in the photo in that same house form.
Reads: 2800 rpm
